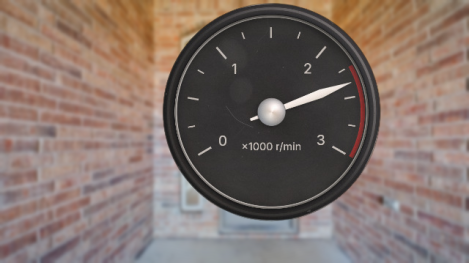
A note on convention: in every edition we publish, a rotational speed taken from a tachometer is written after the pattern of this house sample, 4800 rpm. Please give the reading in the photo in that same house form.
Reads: 2375 rpm
